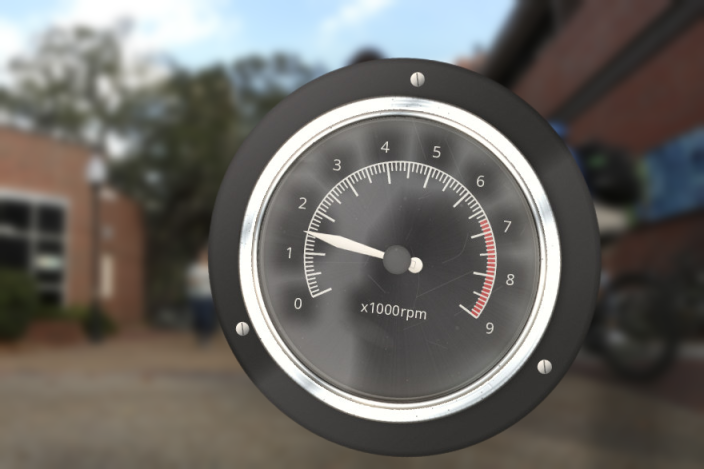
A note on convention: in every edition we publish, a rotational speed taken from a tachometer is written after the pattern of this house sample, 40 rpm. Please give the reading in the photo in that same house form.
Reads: 1500 rpm
